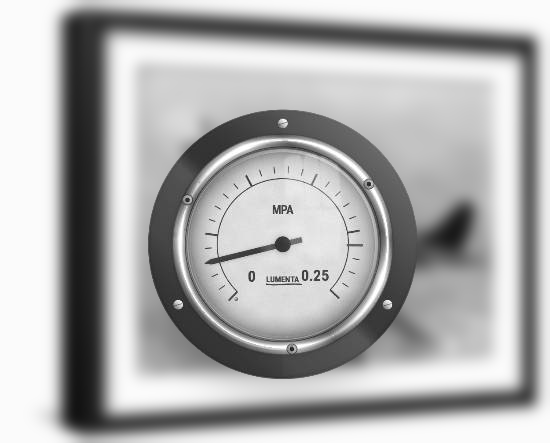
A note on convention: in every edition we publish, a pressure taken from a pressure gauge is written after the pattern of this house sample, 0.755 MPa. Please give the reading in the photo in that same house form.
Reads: 0.03 MPa
